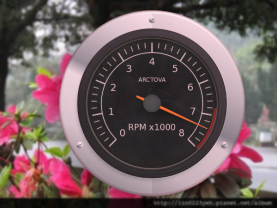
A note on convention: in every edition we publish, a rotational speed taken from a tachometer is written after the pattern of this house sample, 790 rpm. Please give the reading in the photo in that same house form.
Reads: 7400 rpm
